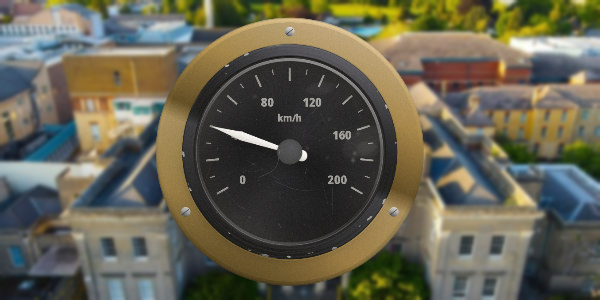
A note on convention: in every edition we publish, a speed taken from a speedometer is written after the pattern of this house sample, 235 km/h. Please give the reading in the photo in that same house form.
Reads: 40 km/h
